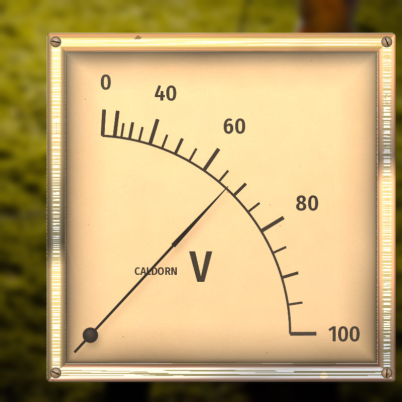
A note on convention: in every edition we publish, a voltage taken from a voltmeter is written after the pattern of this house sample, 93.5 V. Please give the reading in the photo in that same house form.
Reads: 67.5 V
